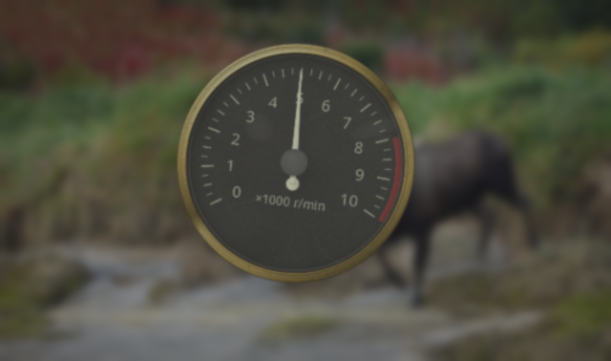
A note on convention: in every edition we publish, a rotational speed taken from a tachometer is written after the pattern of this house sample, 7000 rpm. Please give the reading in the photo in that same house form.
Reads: 5000 rpm
